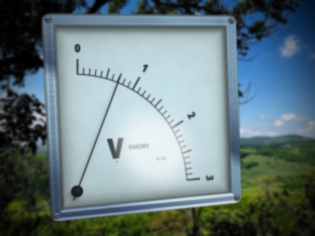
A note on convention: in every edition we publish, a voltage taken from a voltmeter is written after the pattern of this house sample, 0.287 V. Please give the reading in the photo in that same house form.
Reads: 0.7 V
